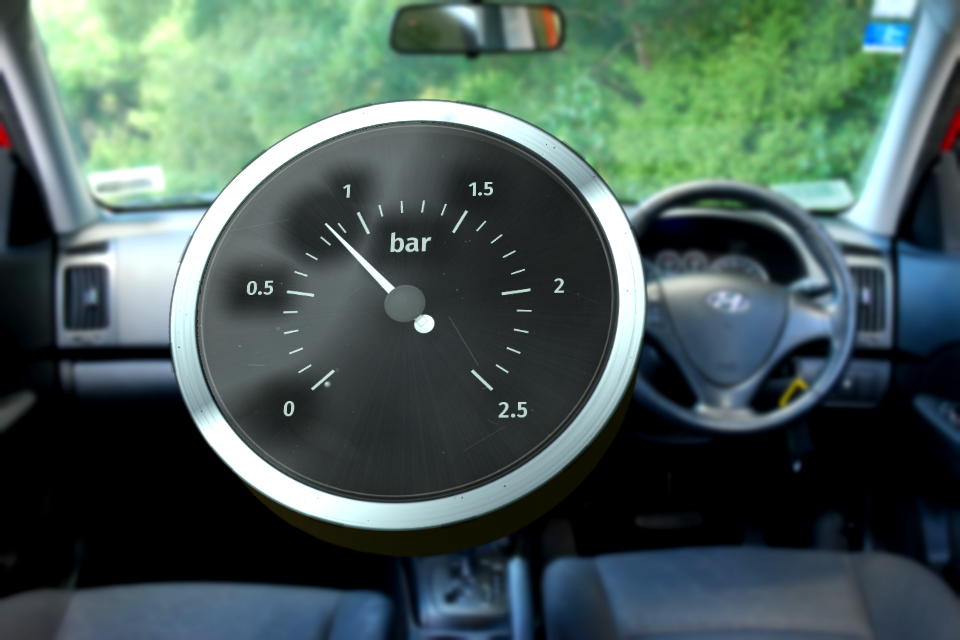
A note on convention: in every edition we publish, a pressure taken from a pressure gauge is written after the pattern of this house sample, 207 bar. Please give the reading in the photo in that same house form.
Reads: 0.85 bar
